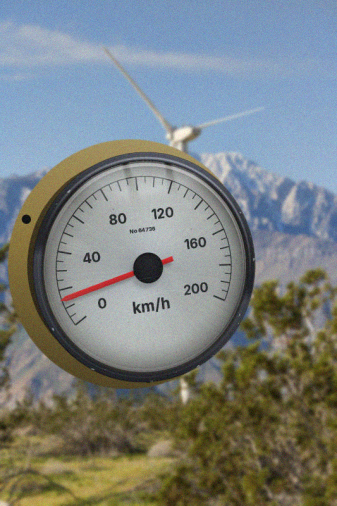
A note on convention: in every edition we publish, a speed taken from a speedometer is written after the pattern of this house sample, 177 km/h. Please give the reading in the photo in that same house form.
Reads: 15 km/h
